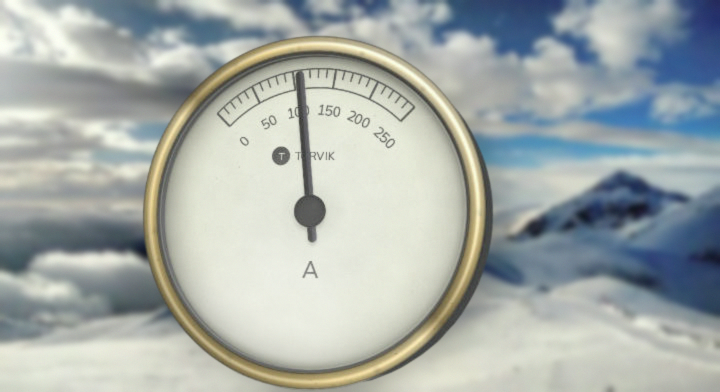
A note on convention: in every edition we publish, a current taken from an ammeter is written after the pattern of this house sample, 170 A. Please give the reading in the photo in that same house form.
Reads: 110 A
